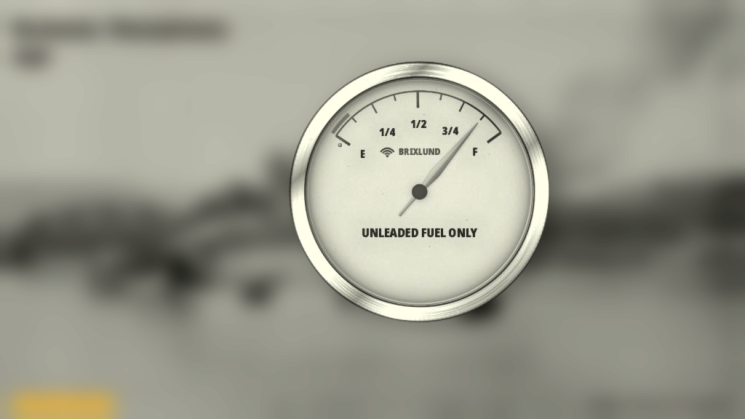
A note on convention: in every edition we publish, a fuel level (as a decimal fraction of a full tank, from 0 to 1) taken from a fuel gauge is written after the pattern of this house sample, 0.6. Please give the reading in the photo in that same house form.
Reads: 0.875
